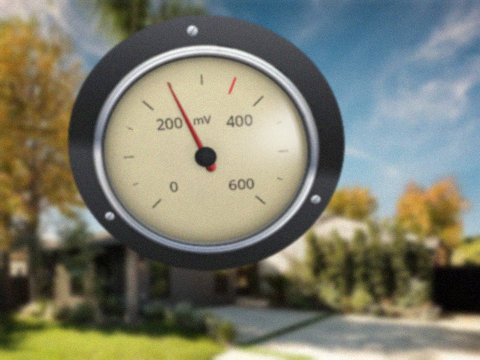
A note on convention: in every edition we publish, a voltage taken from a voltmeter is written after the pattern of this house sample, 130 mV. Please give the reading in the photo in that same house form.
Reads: 250 mV
